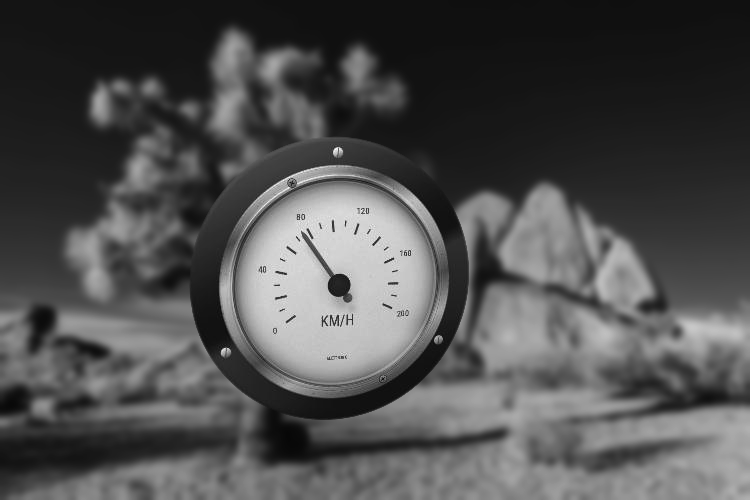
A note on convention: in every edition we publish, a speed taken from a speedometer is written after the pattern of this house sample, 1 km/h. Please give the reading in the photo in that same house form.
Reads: 75 km/h
